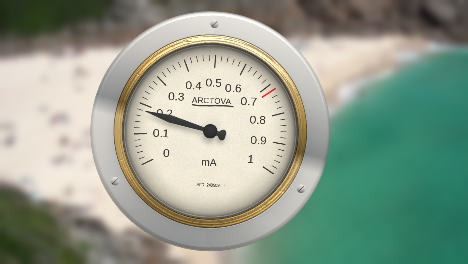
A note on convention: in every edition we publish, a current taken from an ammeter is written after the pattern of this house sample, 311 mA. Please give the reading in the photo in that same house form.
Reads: 0.18 mA
